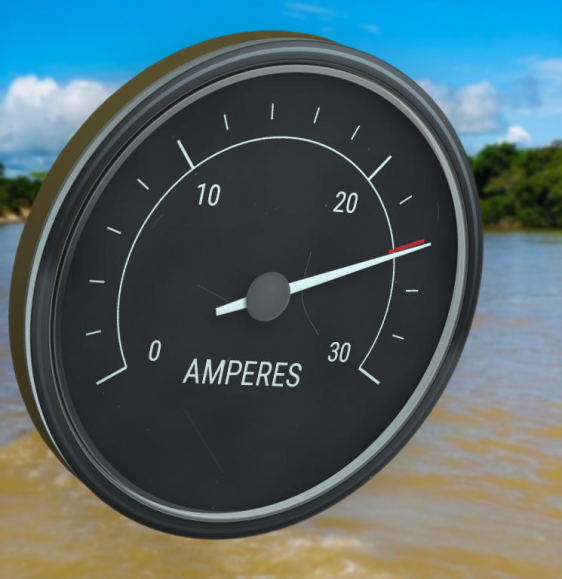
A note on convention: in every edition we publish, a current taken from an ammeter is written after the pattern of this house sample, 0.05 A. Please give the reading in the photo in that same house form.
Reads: 24 A
